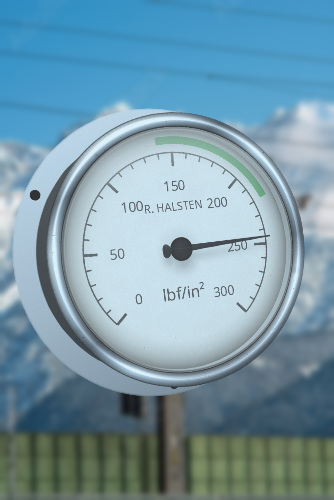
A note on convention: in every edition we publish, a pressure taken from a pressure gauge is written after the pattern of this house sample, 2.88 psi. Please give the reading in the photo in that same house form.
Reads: 245 psi
